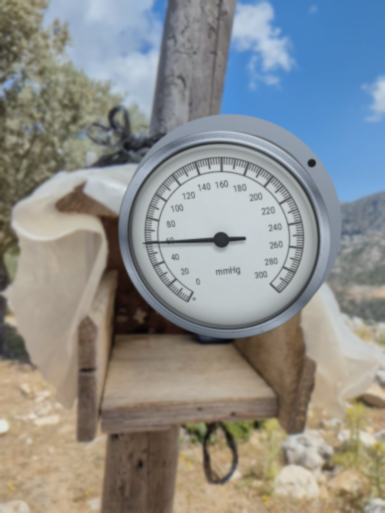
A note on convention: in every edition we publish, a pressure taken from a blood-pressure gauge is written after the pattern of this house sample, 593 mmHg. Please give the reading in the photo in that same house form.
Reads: 60 mmHg
